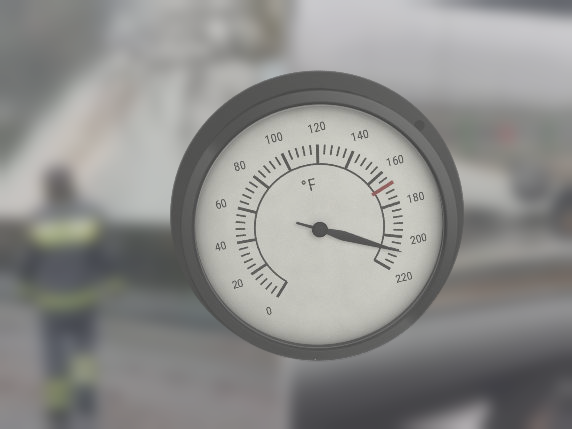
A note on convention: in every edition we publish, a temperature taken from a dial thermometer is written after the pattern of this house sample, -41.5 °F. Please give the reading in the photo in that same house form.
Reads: 208 °F
